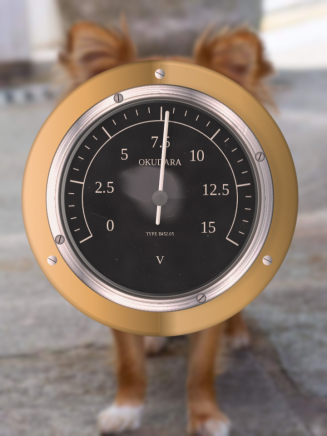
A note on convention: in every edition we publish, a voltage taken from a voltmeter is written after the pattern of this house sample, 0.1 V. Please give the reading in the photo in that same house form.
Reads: 7.75 V
